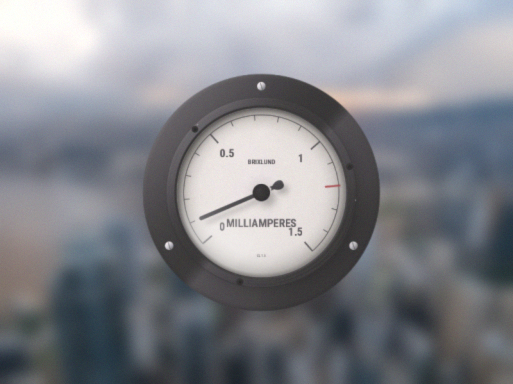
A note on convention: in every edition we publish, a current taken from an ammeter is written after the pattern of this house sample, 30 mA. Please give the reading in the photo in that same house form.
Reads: 0.1 mA
